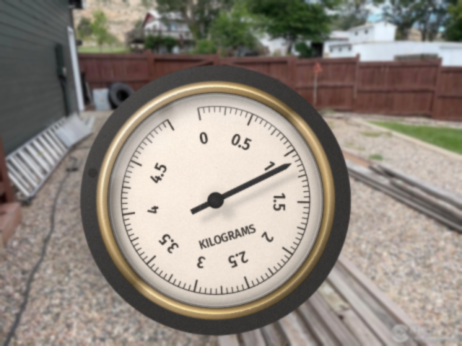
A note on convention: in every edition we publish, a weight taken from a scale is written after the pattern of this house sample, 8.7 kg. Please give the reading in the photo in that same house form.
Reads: 1.1 kg
